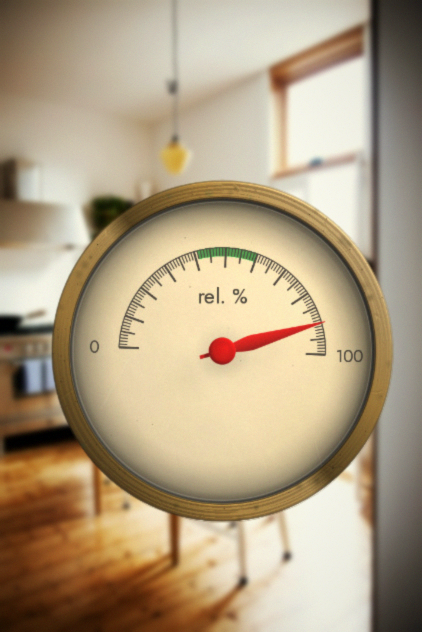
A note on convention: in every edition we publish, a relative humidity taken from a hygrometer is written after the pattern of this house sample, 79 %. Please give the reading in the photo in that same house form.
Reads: 90 %
